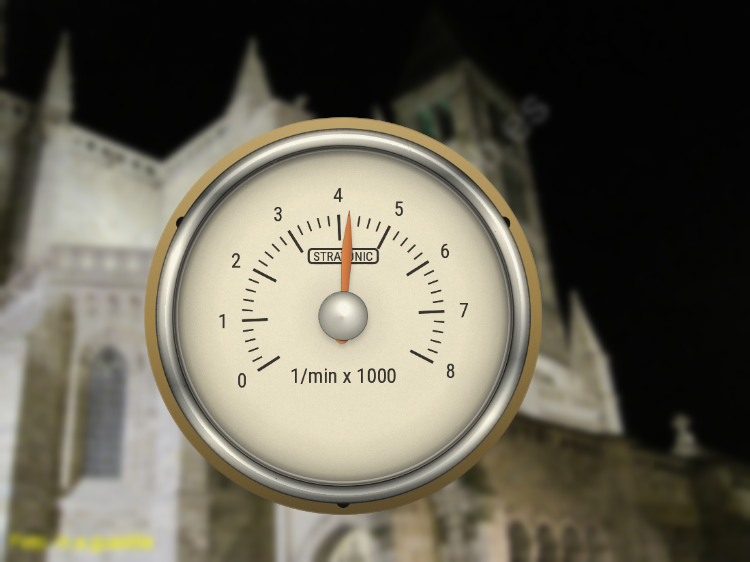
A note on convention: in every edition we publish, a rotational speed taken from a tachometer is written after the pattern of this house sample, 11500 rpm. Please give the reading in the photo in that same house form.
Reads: 4200 rpm
